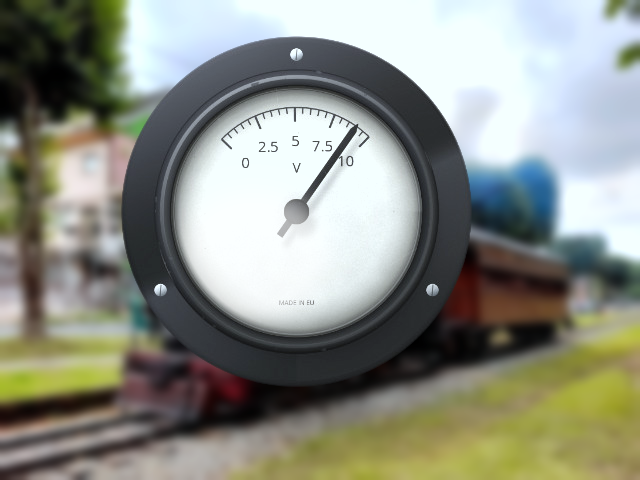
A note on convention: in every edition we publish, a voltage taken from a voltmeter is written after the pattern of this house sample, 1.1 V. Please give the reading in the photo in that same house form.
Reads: 9 V
